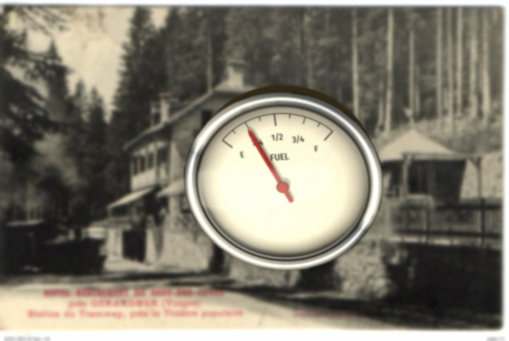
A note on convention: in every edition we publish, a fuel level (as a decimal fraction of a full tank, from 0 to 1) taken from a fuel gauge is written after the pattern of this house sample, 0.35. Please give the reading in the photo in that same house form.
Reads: 0.25
